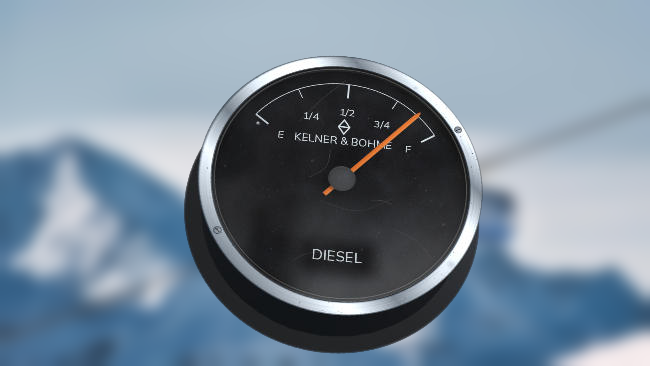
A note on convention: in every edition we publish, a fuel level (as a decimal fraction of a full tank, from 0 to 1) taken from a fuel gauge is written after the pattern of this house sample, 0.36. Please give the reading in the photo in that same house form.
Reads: 0.875
